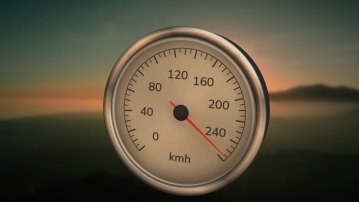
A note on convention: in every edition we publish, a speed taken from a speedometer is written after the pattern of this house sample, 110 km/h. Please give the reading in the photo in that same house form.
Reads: 255 km/h
